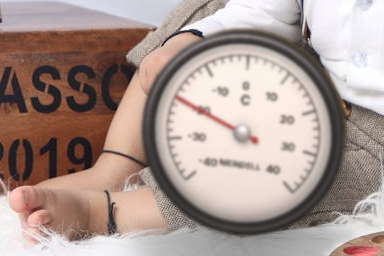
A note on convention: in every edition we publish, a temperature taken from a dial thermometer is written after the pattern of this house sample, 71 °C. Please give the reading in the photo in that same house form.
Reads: -20 °C
